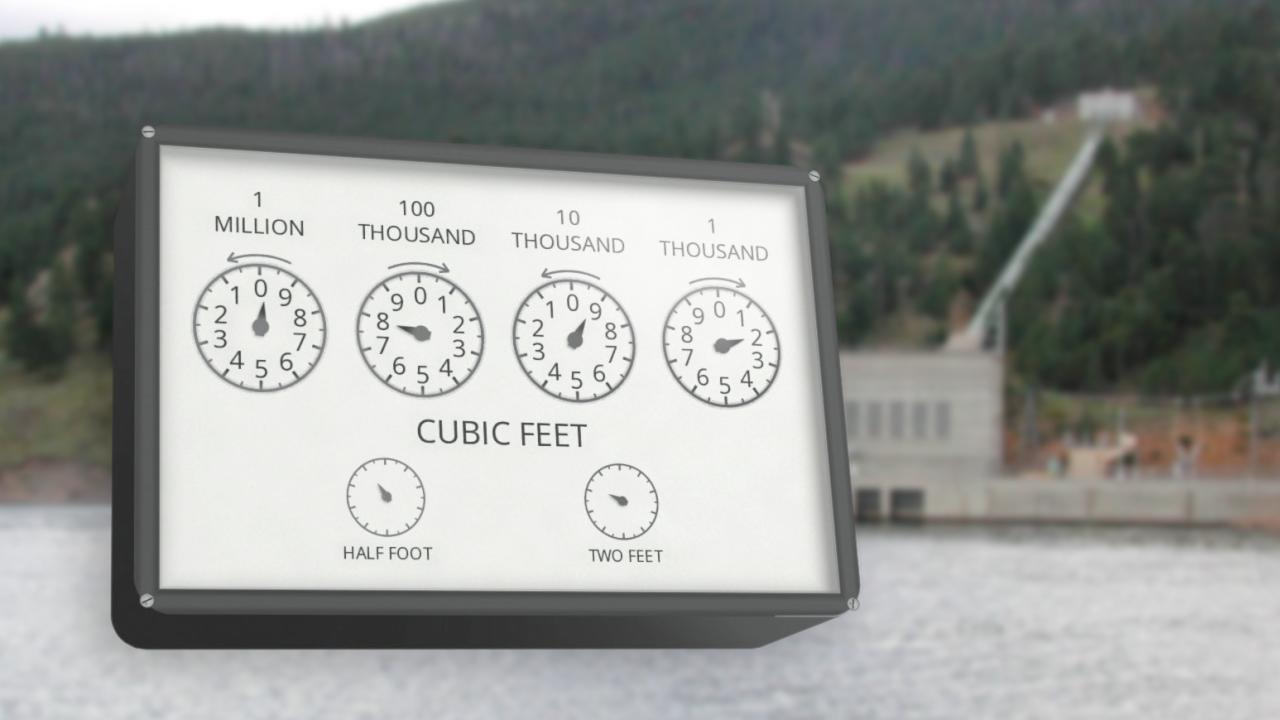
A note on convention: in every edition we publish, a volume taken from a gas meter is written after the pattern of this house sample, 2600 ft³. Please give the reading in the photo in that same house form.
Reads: 979200 ft³
